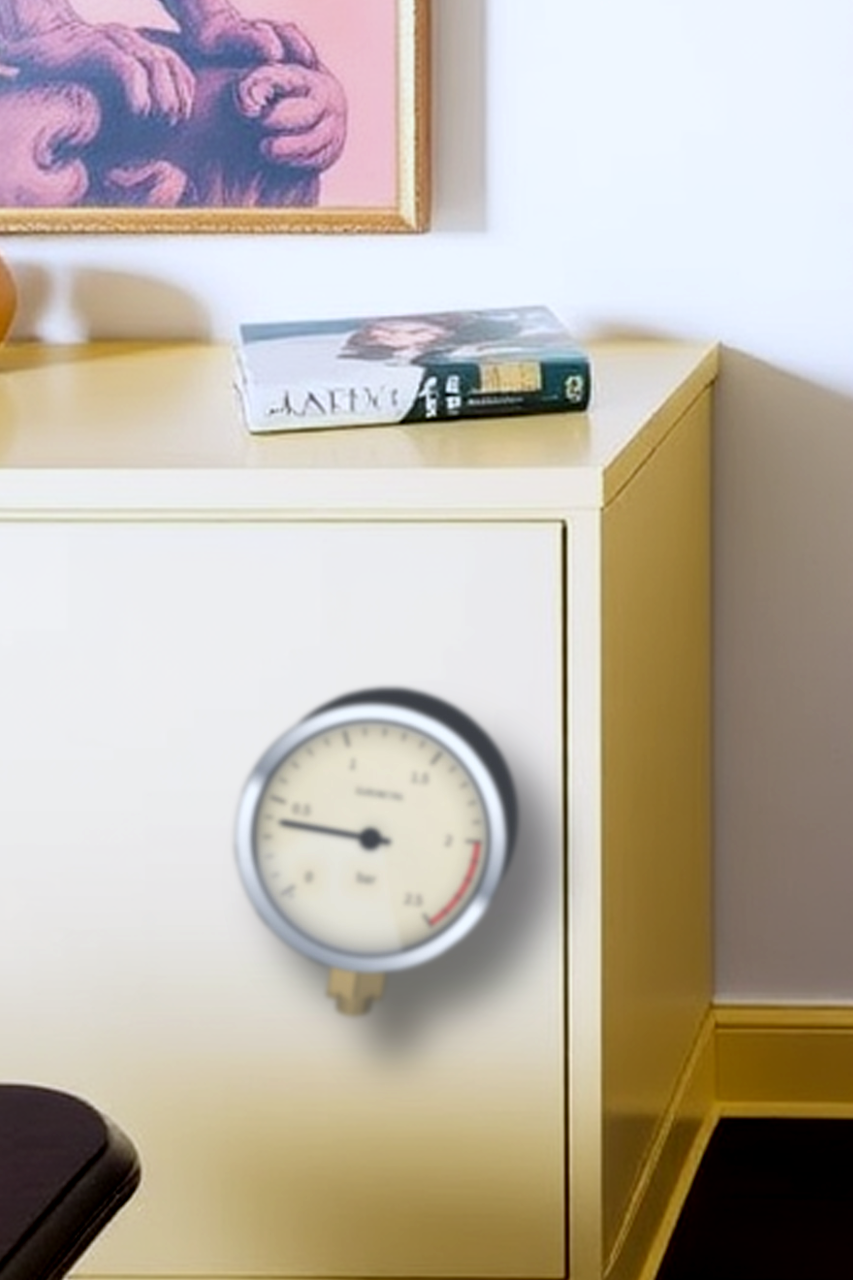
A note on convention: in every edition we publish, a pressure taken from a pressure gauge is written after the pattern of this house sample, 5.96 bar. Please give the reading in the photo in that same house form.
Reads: 0.4 bar
